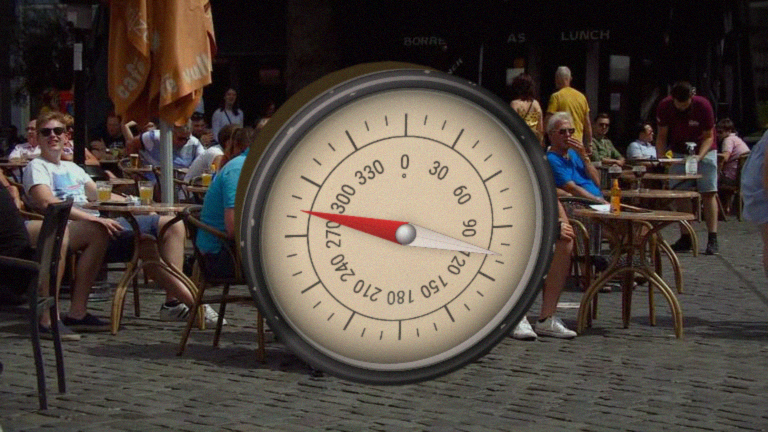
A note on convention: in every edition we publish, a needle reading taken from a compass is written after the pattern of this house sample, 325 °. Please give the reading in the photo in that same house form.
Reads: 285 °
